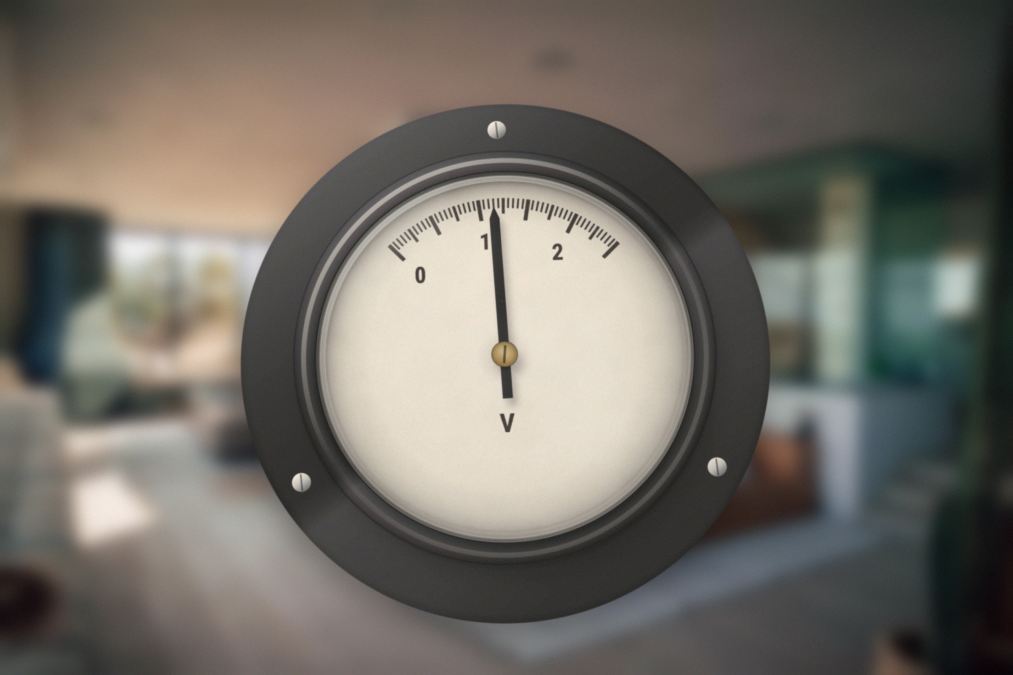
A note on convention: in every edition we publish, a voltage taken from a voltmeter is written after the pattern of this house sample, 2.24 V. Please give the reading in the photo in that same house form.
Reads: 1.15 V
